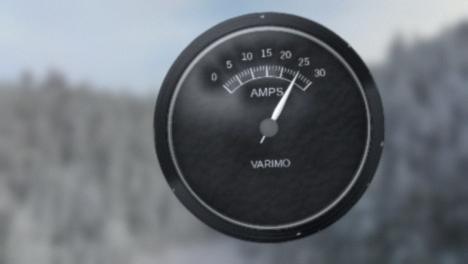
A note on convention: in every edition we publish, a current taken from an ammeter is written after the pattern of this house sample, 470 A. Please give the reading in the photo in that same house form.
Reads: 25 A
